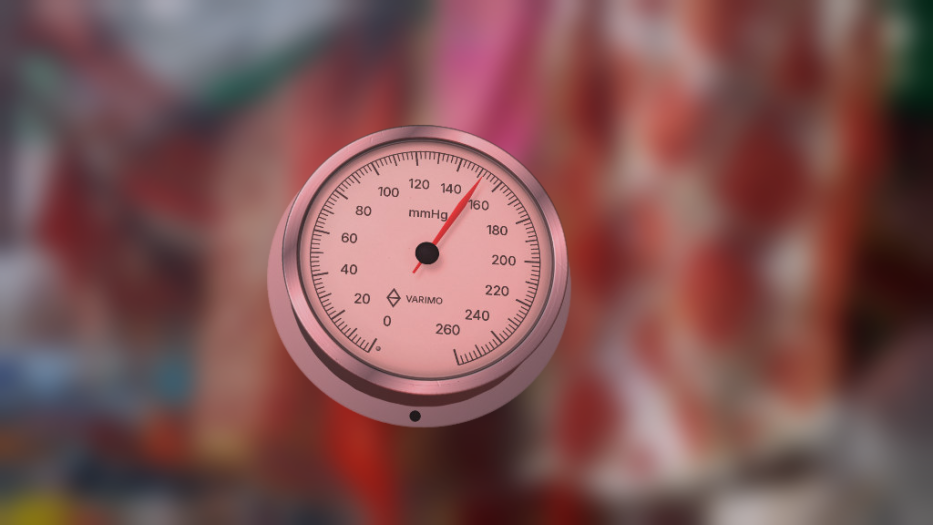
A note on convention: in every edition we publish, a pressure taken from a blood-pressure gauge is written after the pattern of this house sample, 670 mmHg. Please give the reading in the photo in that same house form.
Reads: 152 mmHg
